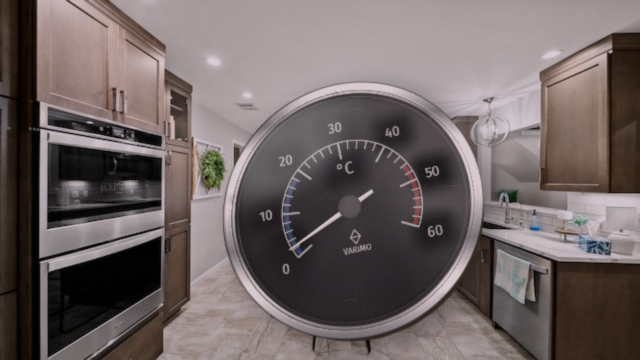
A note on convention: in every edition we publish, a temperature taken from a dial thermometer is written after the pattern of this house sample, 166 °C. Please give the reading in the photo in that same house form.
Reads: 2 °C
